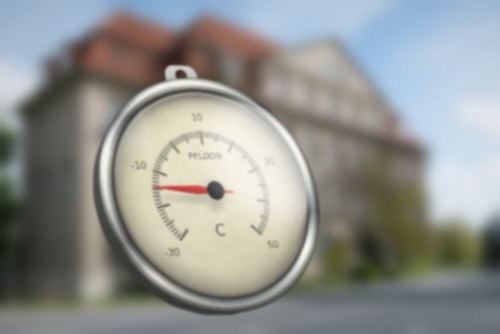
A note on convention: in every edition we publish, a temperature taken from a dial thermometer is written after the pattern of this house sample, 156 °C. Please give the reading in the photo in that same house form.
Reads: -15 °C
